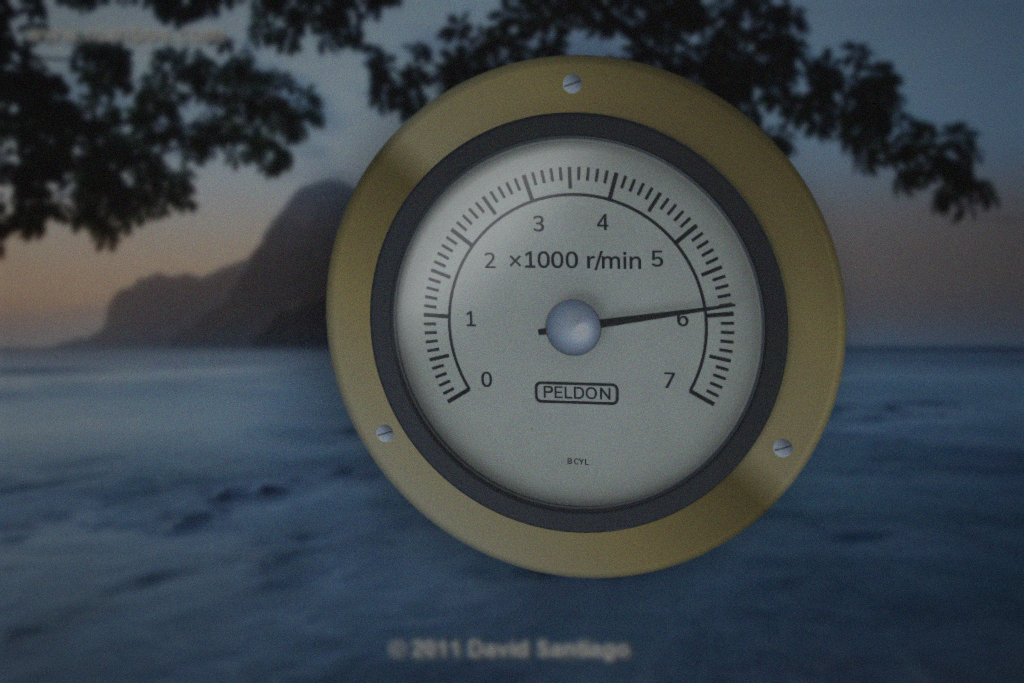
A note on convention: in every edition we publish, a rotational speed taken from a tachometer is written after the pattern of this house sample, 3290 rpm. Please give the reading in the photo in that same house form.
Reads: 5900 rpm
